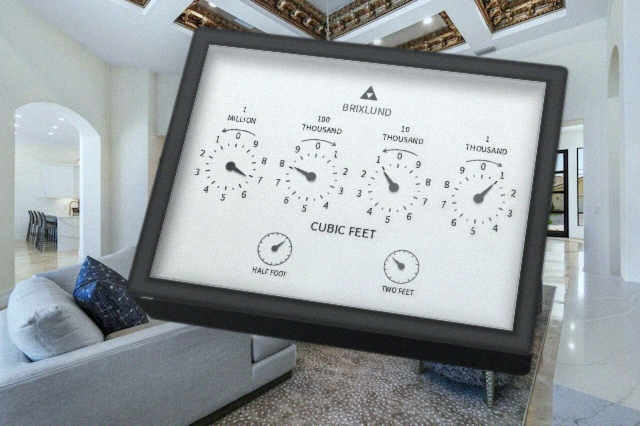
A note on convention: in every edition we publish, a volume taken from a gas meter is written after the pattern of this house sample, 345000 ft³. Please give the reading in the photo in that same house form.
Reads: 681100 ft³
